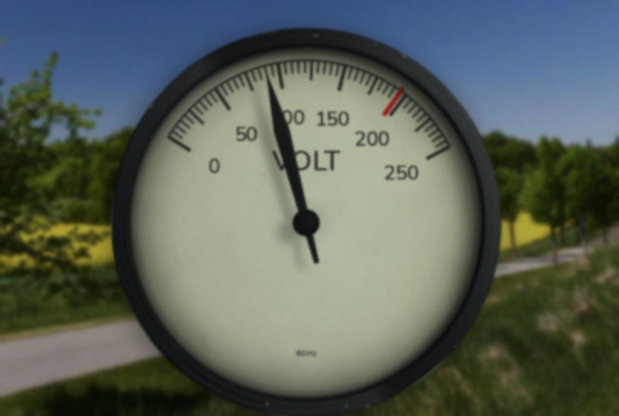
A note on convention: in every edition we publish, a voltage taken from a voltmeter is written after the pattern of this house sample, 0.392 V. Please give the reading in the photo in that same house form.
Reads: 90 V
